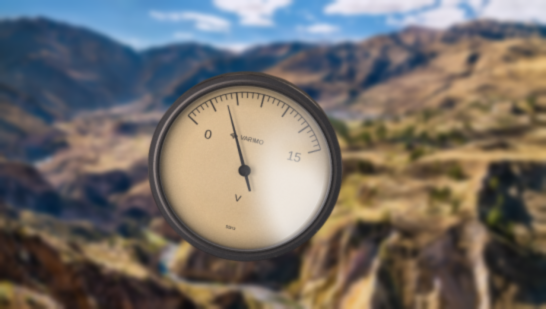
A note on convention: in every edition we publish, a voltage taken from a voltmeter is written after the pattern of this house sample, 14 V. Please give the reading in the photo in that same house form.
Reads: 4 V
